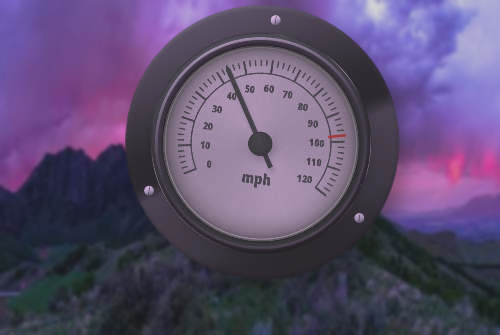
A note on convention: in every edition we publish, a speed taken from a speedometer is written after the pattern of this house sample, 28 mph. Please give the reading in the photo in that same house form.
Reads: 44 mph
